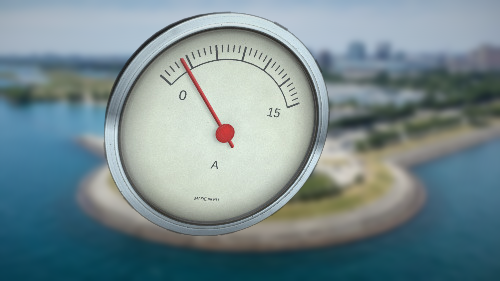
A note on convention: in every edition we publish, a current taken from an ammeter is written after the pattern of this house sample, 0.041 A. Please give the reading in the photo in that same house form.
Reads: 2 A
